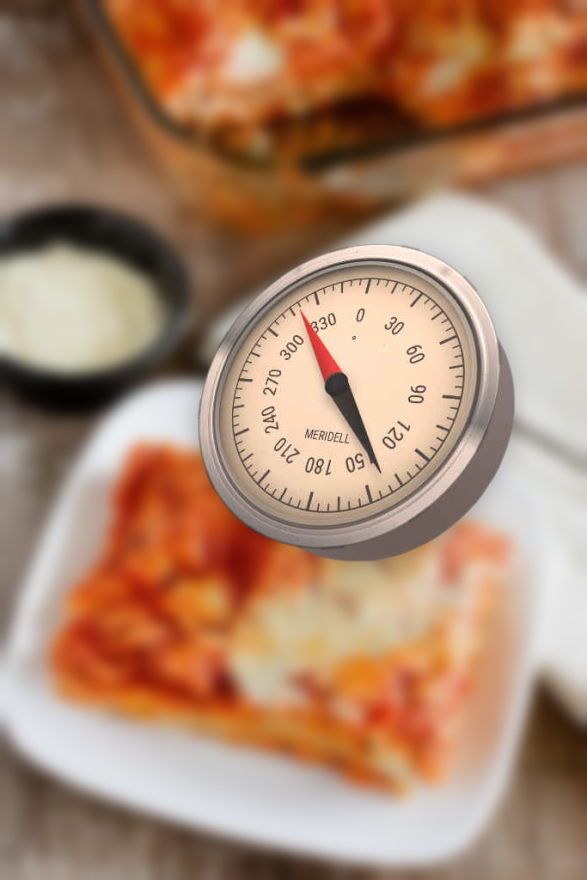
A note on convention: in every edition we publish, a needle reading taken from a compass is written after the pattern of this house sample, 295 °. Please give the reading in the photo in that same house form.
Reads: 320 °
